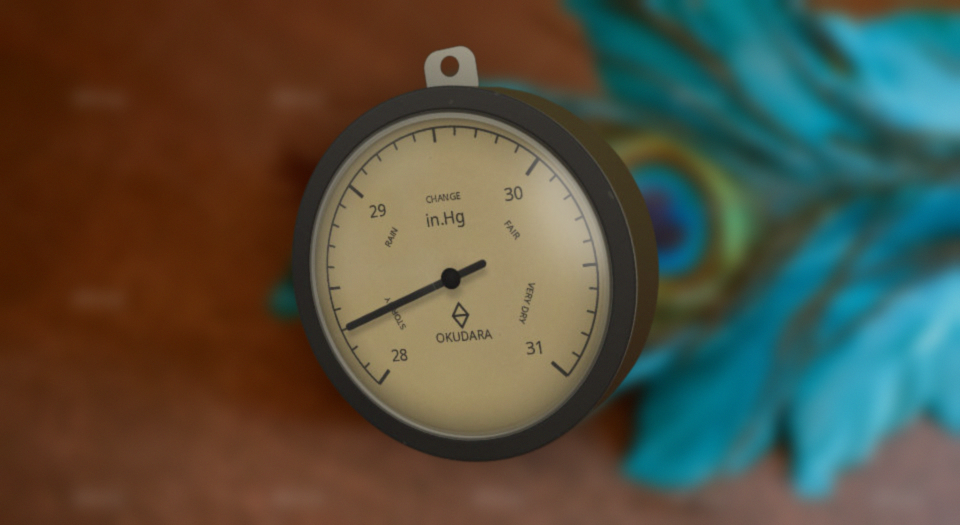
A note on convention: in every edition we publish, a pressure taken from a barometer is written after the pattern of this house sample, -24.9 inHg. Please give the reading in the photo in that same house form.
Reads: 28.3 inHg
